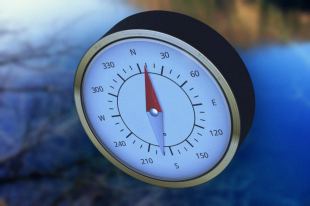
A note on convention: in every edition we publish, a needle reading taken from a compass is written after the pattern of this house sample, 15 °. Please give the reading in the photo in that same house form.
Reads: 10 °
